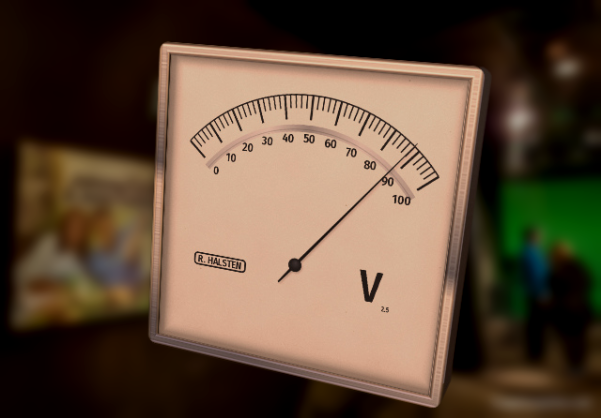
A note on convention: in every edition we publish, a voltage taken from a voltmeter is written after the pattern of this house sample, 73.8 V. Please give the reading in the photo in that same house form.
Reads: 88 V
